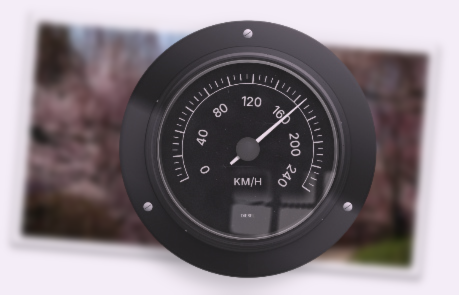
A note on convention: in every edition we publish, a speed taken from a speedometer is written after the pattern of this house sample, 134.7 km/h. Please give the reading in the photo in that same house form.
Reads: 165 km/h
